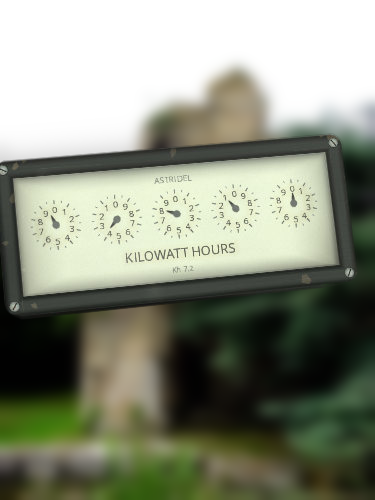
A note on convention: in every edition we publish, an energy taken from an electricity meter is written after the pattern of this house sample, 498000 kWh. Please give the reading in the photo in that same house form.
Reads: 93810 kWh
